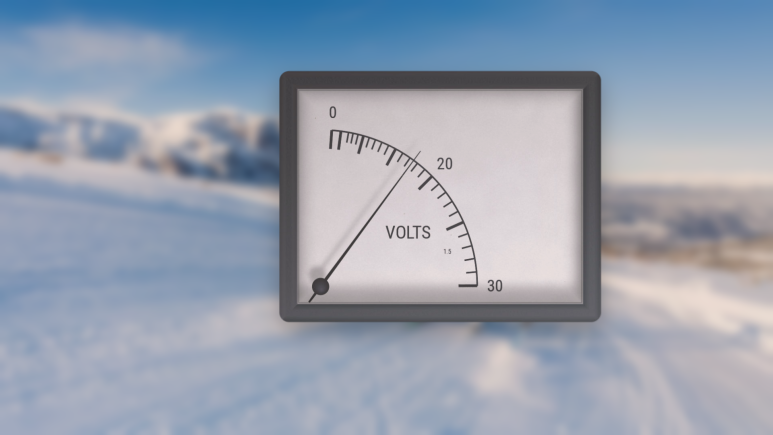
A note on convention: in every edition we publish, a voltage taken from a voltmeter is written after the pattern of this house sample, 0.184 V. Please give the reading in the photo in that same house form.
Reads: 17.5 V
